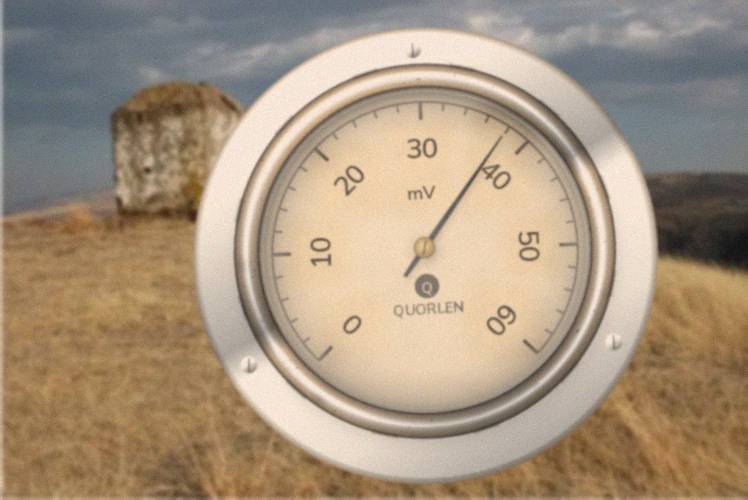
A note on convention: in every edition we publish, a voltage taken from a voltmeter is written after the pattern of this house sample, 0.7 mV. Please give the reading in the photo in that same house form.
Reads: 38 mV
